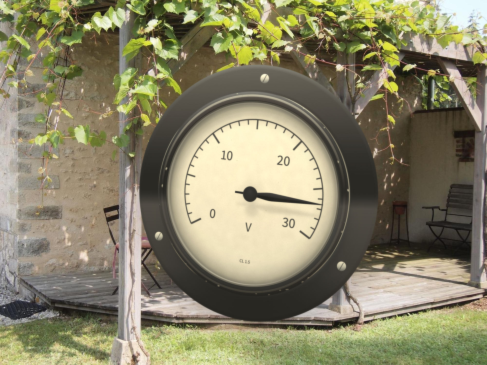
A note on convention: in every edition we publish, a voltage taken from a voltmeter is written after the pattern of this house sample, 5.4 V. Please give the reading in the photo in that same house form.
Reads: 26.5 V
